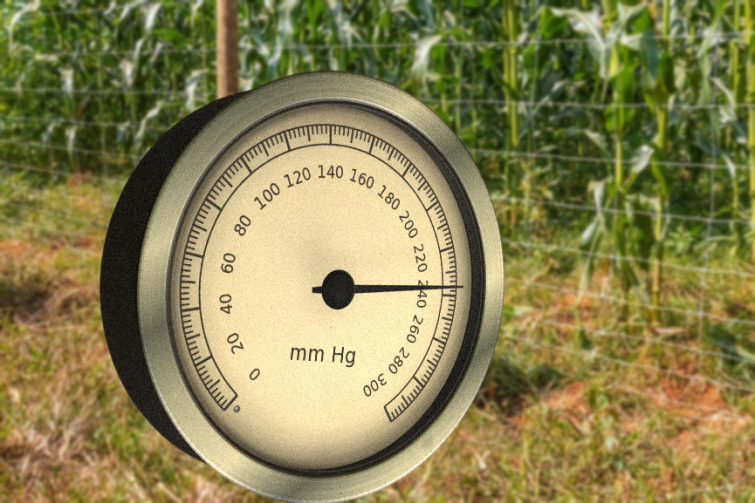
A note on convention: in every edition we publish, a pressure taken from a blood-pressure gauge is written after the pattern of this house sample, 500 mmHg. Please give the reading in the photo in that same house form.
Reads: 236 mmHg
